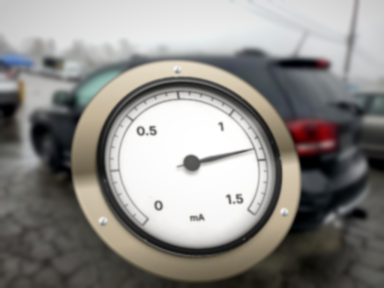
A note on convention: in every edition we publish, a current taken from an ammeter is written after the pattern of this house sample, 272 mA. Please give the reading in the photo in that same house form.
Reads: 1.2 mA
